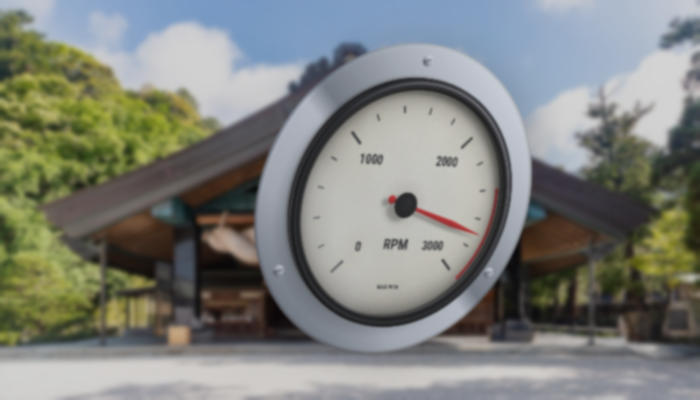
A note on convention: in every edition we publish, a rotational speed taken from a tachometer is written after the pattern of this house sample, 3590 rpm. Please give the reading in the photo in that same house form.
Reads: 2700 rpm
